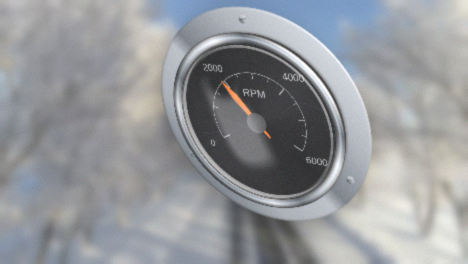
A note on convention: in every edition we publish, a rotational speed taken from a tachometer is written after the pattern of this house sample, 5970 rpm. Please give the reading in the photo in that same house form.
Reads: 2000 rpm
